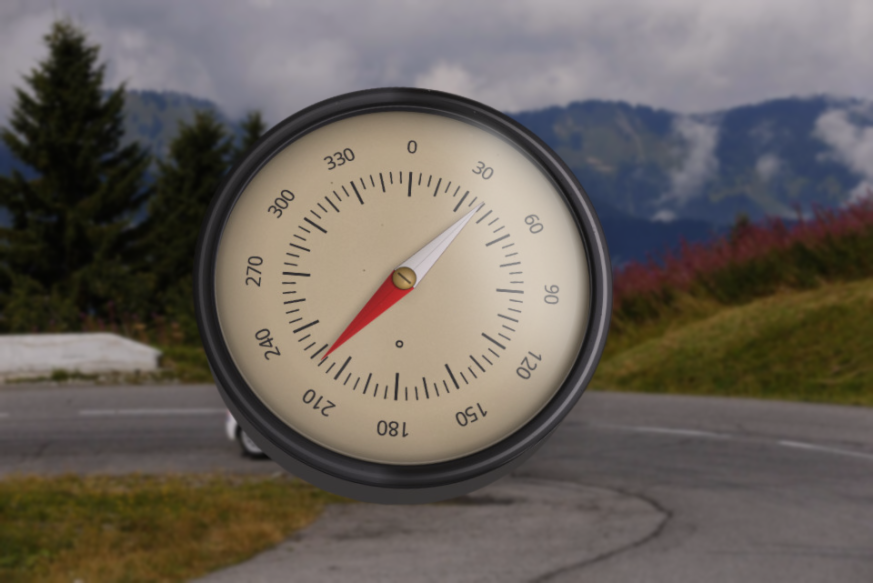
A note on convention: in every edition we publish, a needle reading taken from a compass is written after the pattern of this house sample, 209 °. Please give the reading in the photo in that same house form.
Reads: 220 °
